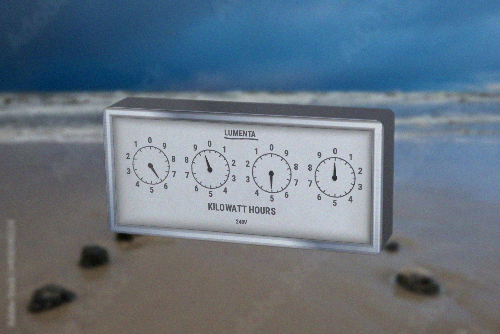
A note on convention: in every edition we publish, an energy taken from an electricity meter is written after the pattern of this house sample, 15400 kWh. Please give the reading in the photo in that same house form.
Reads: 5950 kWh
